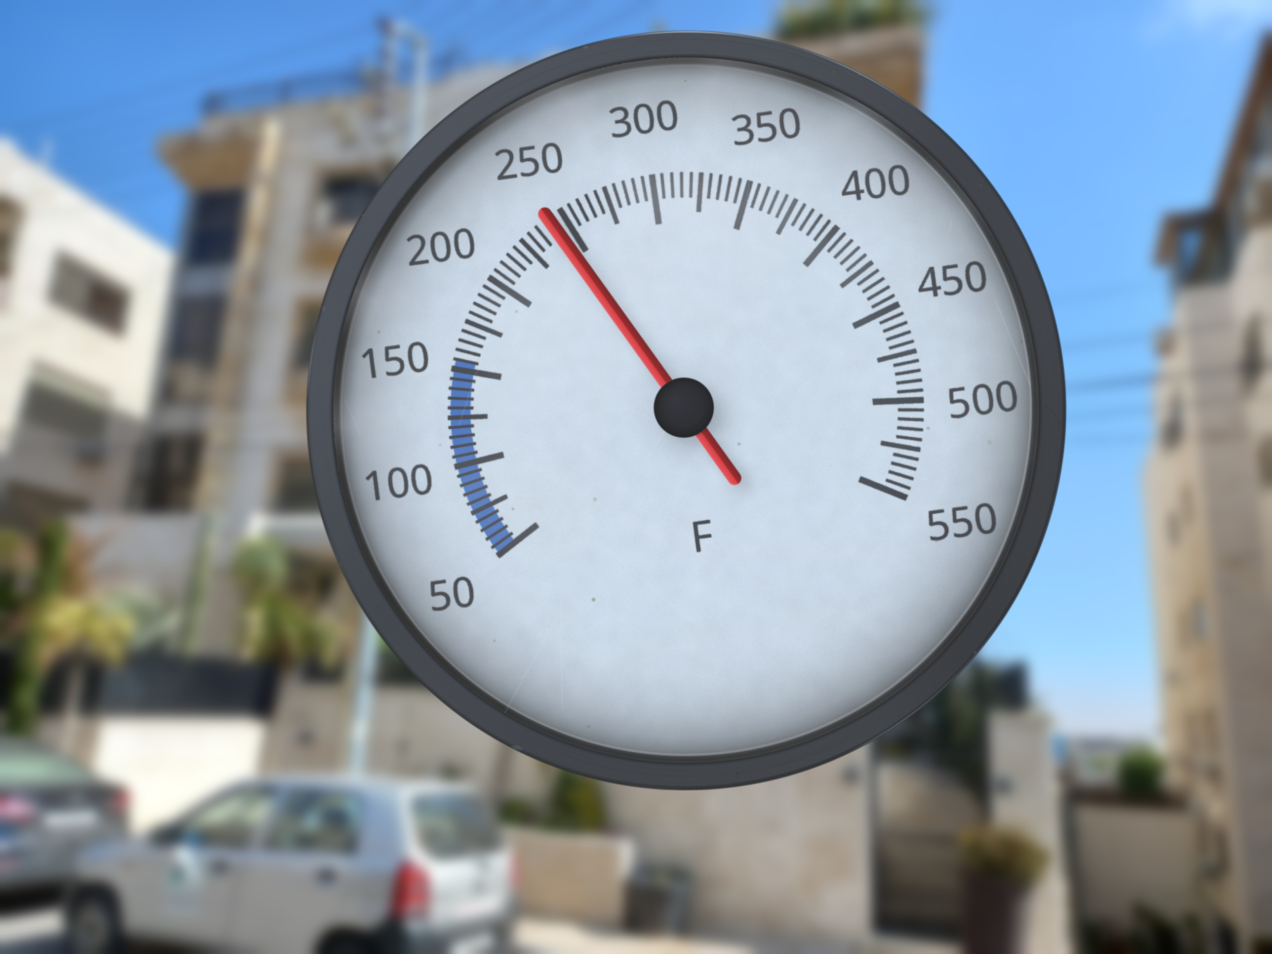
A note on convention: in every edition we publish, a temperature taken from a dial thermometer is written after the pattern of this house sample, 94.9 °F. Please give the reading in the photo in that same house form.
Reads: 242.5 °F
